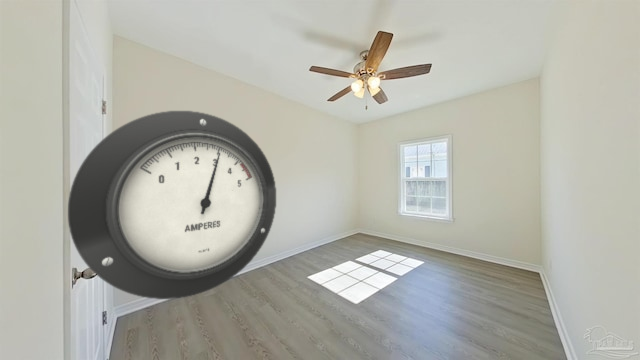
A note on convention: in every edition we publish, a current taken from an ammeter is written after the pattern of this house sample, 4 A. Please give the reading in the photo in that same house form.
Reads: 3 A
